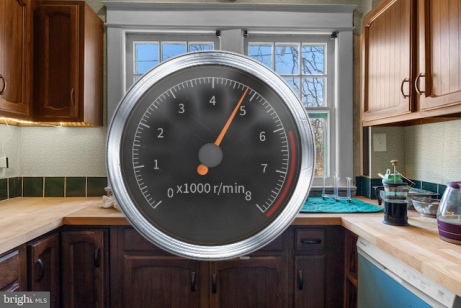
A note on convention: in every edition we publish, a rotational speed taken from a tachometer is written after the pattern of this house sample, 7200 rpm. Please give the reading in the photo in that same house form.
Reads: 4800 rpm
